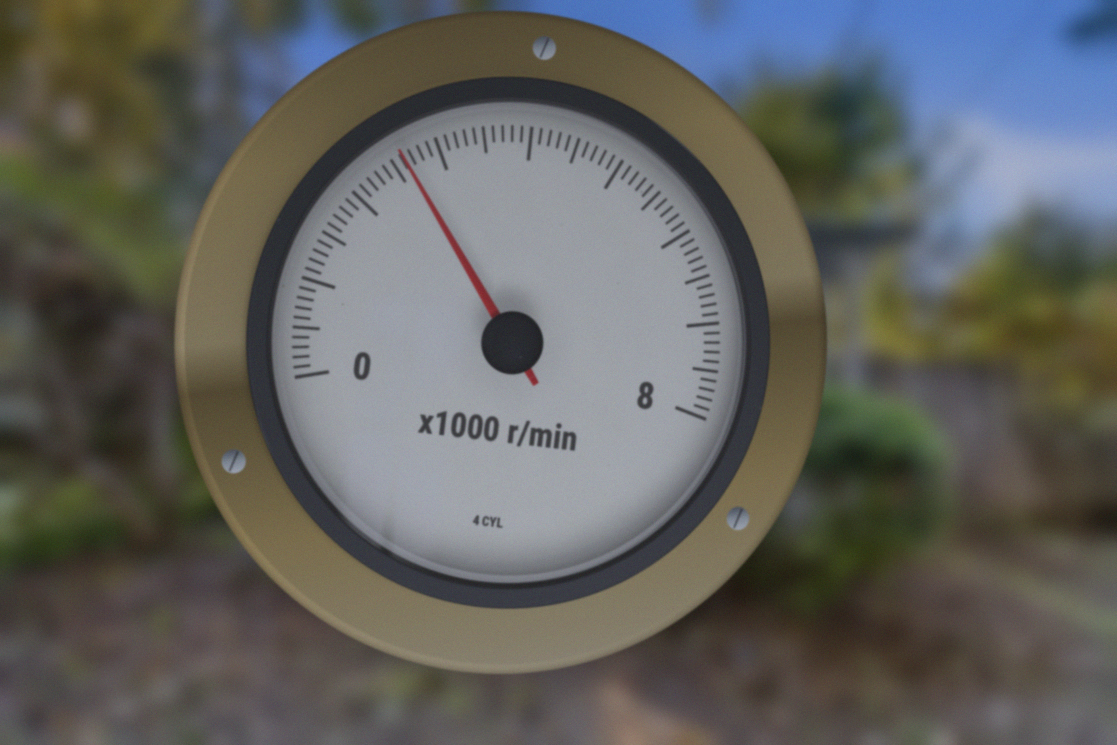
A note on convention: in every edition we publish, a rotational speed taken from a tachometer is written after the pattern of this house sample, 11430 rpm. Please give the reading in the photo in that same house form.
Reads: 2600 rpm
